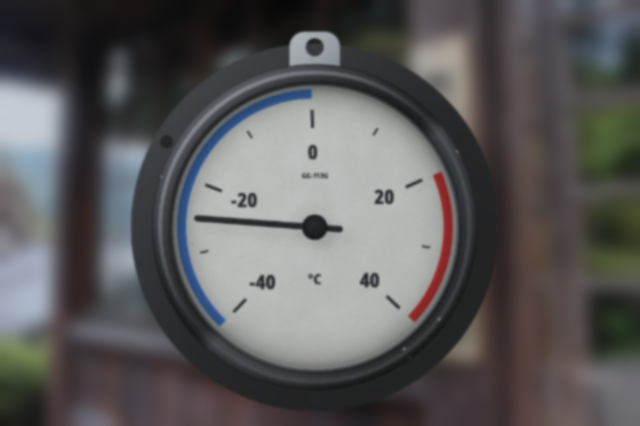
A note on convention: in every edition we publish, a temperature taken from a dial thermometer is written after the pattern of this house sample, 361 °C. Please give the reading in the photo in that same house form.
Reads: -25 °C
